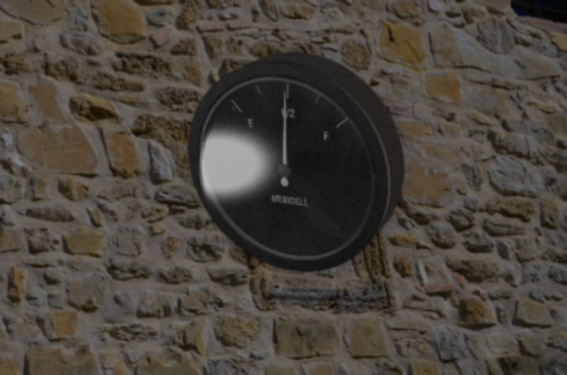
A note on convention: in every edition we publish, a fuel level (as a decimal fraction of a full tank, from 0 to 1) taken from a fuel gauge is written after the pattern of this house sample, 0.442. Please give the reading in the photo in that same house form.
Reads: 0.5
